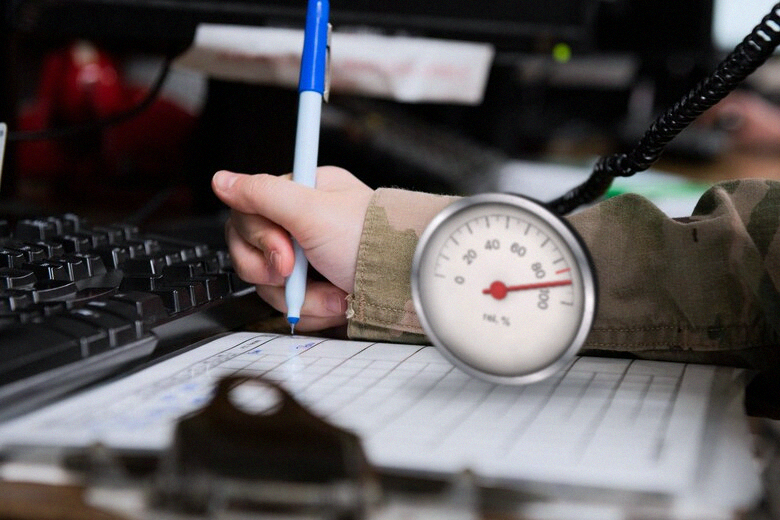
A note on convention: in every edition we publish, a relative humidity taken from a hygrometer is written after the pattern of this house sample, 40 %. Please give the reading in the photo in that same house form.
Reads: 90 %
